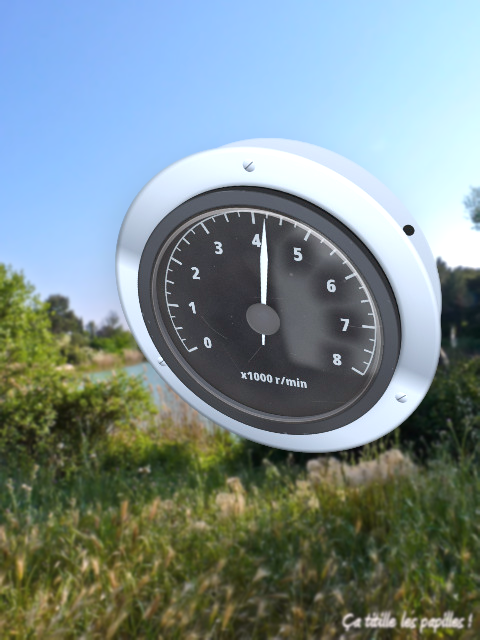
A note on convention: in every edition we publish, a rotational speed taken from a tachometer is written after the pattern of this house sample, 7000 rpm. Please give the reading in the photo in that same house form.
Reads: 4250 rpm
